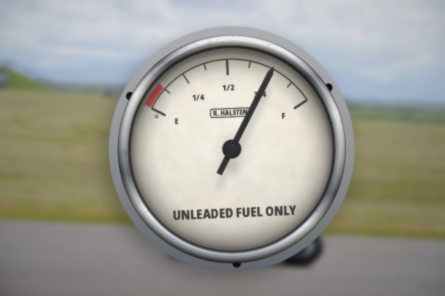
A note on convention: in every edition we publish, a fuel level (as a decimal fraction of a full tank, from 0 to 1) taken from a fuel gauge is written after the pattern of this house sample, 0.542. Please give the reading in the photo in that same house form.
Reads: 0.75
